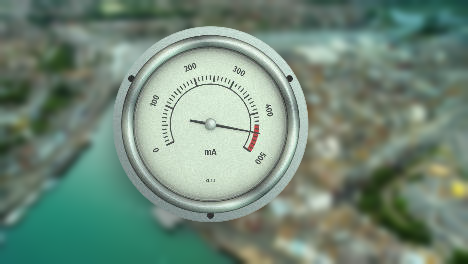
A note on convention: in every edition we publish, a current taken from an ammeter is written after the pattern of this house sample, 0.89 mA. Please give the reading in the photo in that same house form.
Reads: 450 mA
